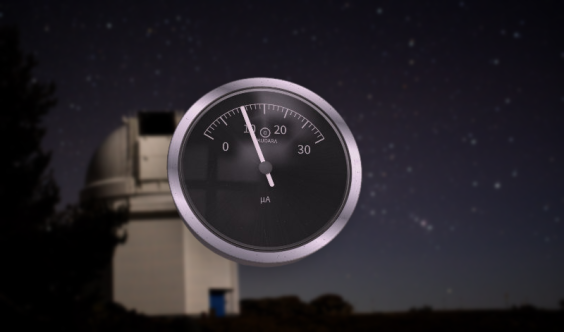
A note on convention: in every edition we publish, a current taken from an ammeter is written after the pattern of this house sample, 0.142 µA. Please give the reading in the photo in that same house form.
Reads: 10 µA
